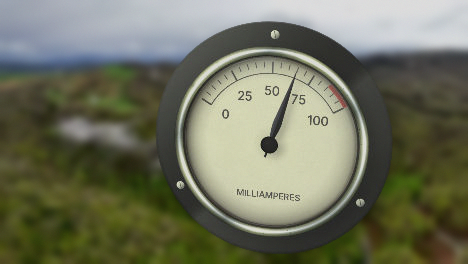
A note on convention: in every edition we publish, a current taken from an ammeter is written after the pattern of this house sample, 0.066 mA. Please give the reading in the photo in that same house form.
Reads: 65 mA
